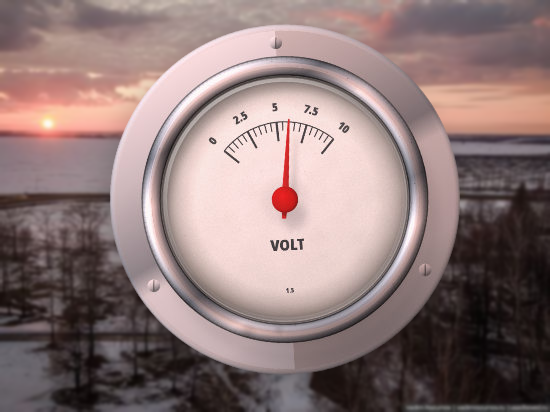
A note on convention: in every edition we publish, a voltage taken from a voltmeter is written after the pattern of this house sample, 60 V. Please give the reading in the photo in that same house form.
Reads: 6 V
